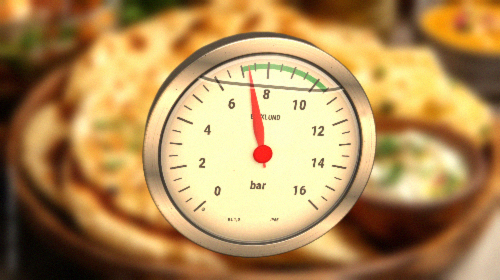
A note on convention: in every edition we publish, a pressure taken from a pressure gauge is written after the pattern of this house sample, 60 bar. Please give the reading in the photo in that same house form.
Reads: 7.25 bar
